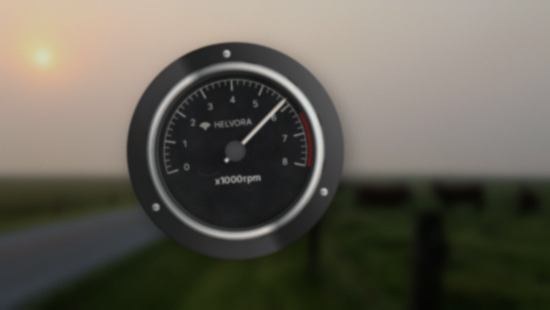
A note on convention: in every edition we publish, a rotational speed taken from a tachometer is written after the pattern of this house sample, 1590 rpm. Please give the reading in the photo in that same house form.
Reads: 5800 rpm
